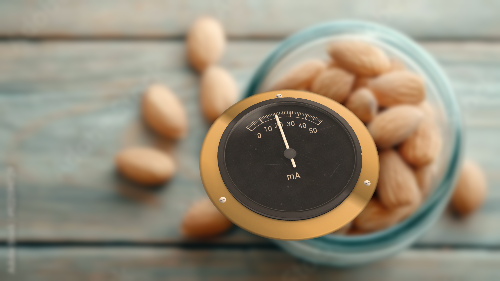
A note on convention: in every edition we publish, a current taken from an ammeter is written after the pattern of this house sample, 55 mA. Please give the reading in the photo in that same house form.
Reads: 20 mA
